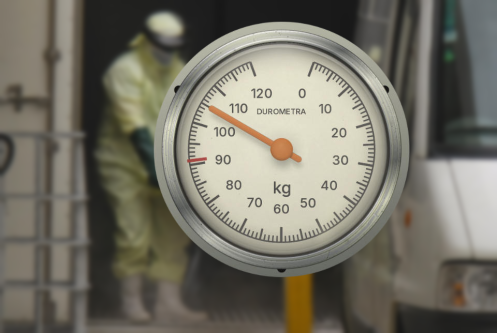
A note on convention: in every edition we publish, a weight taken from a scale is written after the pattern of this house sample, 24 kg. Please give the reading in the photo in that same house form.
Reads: 105 kg
